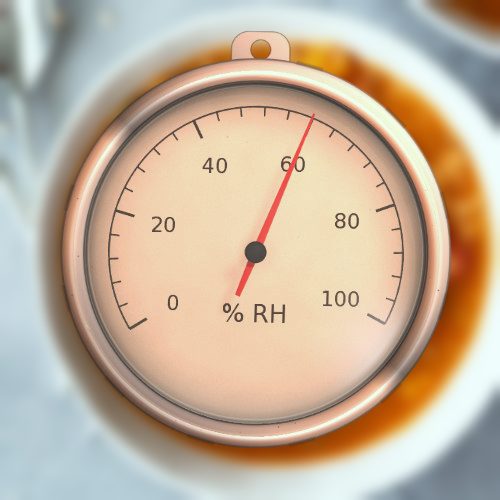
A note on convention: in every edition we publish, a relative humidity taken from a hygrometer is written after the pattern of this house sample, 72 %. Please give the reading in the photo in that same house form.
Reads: 60 %
